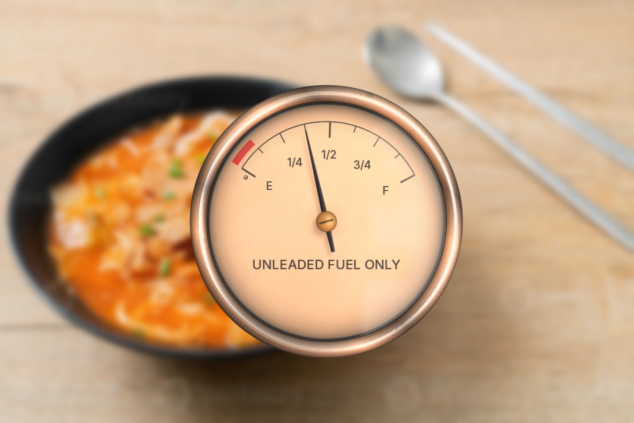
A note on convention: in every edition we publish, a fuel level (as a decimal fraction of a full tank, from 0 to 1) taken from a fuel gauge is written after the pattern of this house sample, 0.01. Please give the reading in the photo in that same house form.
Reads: 0.375
